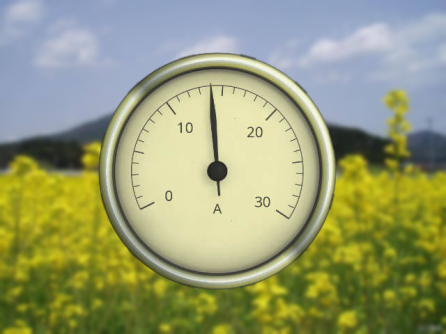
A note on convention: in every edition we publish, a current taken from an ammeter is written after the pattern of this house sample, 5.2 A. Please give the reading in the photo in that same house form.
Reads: 14 A
